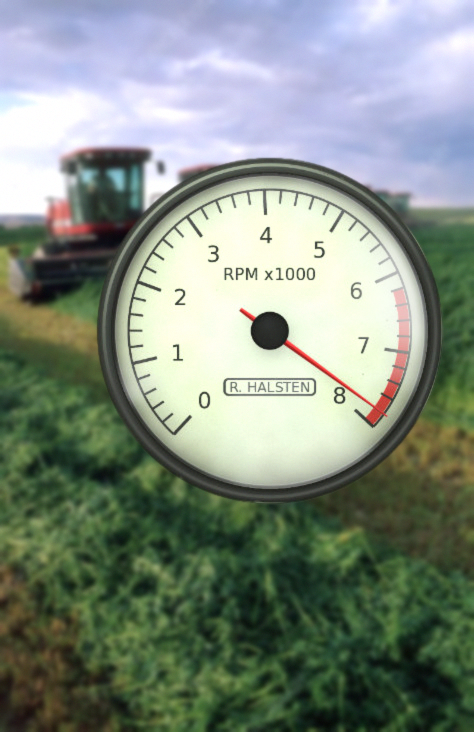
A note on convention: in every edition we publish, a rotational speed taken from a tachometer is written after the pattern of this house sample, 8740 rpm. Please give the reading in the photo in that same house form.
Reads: 7800 rpm
